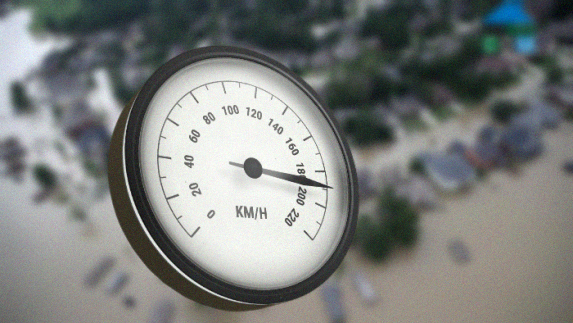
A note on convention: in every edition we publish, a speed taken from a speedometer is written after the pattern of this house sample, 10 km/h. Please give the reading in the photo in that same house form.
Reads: 190 km/h
